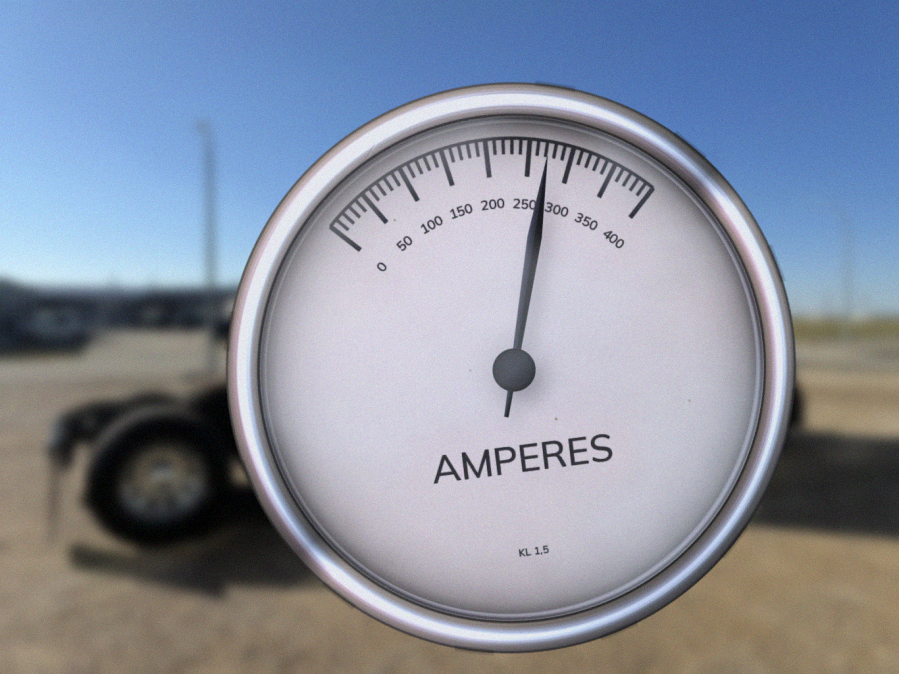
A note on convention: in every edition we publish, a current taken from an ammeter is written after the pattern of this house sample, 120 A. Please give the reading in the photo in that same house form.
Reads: 270 A
